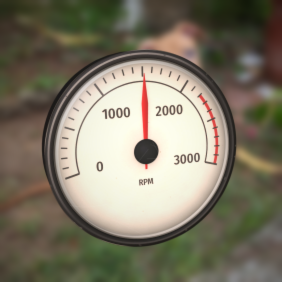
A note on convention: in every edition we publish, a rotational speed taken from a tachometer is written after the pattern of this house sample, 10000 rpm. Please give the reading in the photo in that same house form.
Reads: 1500 rpm
